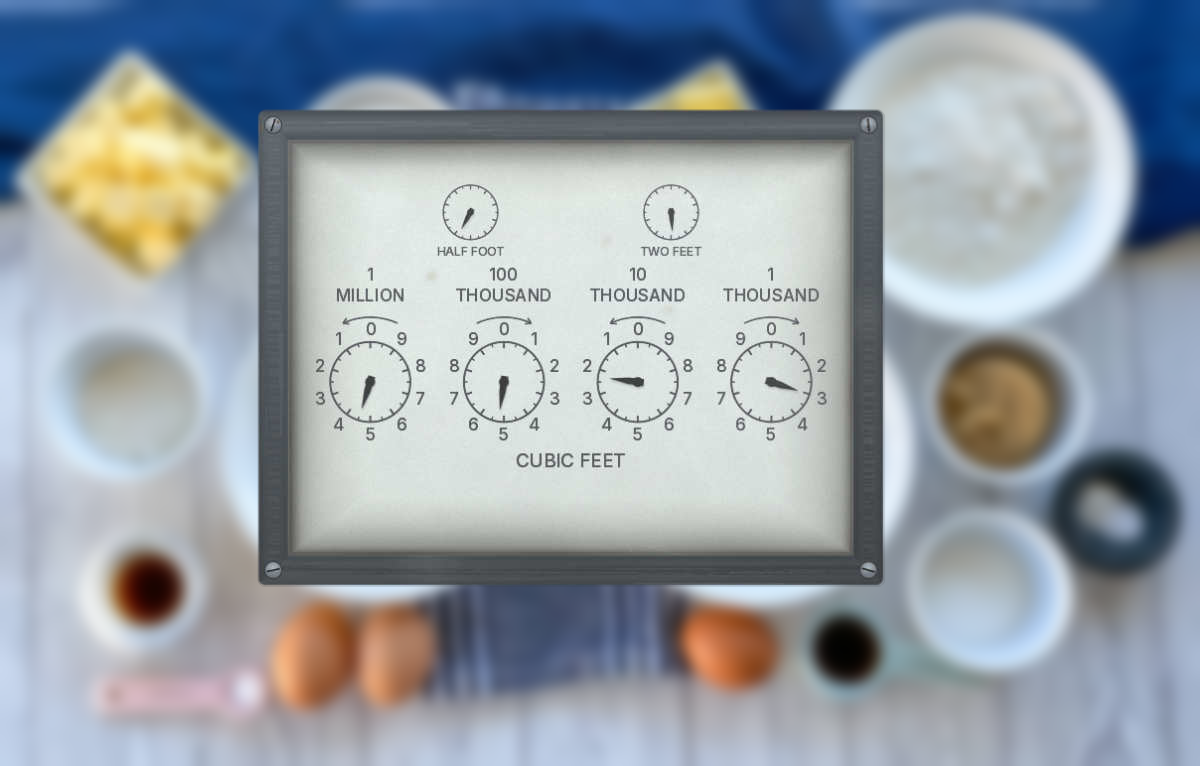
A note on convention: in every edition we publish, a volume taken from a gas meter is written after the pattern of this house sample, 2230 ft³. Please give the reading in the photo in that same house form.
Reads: 452300 ft³
